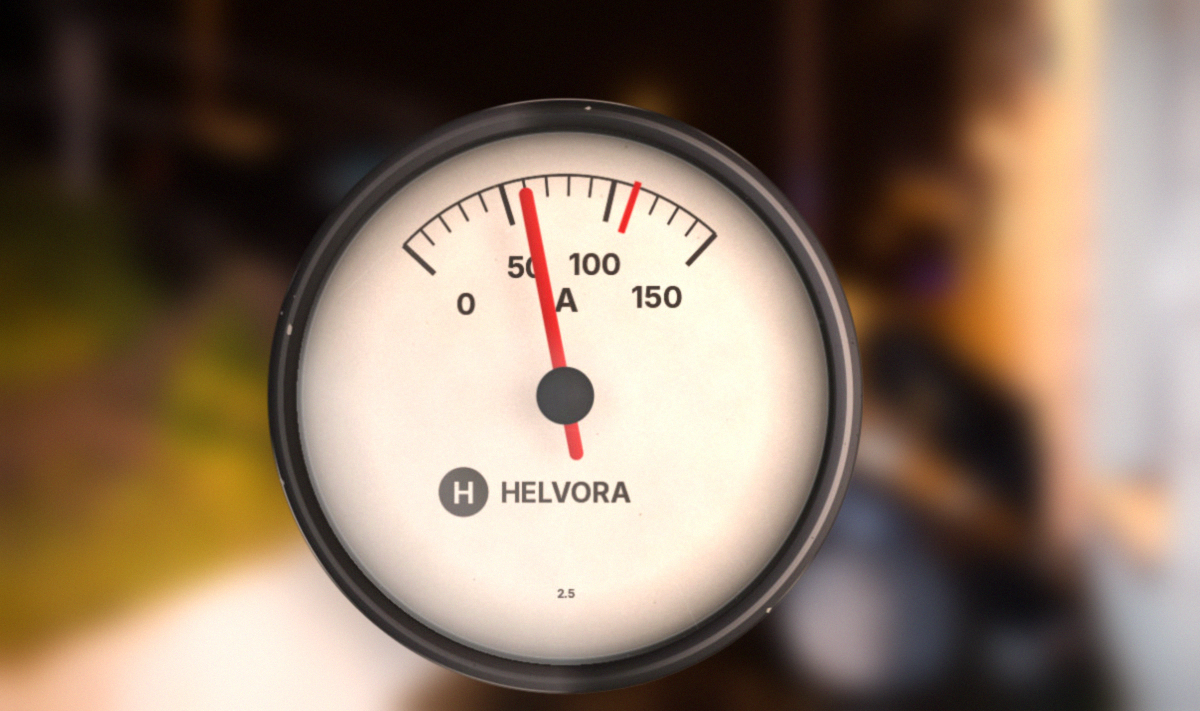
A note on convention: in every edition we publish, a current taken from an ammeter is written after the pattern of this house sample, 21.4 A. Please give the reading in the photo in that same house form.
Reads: 60 A
